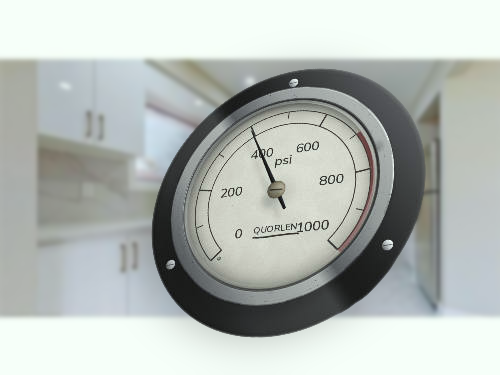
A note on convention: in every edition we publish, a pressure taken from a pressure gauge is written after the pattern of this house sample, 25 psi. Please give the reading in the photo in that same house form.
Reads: 400 psi
